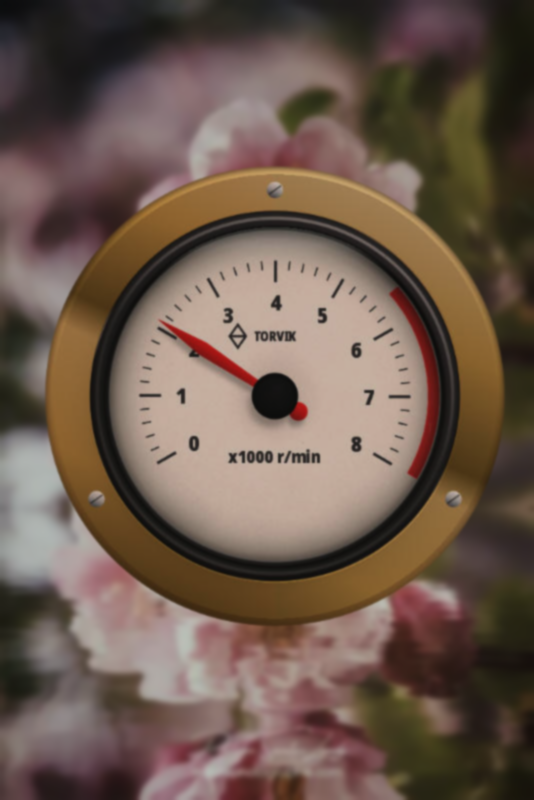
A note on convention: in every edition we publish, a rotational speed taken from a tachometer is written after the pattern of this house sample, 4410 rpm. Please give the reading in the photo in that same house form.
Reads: 2100 rpm
